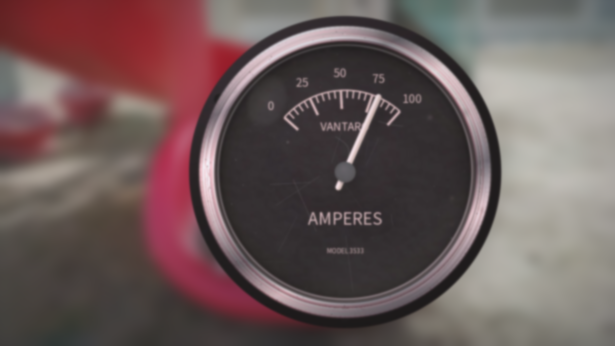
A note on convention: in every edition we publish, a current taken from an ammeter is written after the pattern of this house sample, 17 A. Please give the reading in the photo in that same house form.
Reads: 80 A
